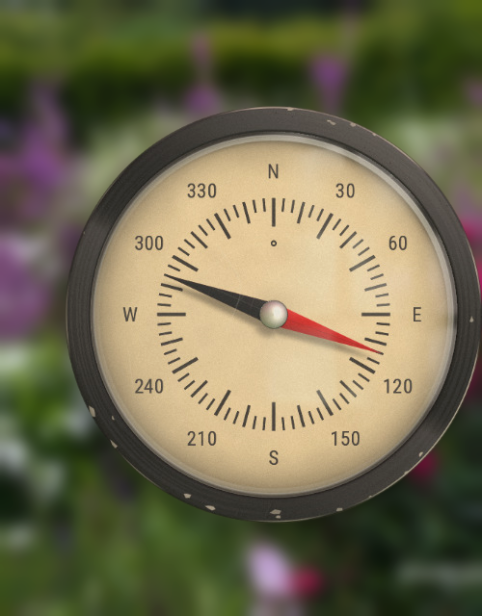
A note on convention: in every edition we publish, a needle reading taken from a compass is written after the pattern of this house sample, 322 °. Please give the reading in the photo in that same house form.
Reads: 110 °
